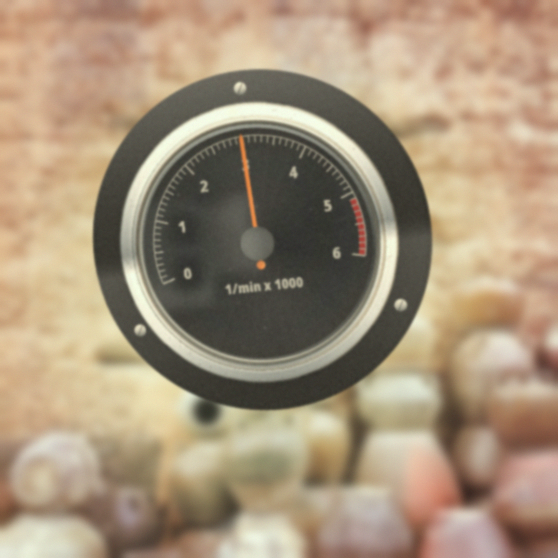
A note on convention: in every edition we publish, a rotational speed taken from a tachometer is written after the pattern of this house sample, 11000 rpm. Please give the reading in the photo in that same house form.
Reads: 3000 rpm
